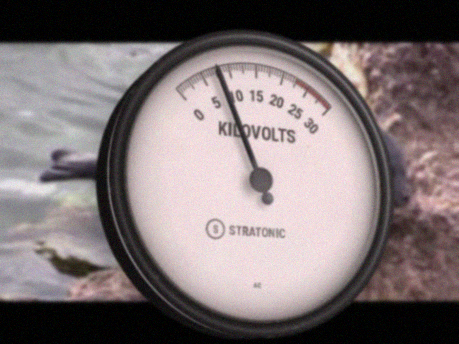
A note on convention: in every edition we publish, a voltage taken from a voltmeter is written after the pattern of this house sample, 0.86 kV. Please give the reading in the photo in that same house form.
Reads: 7.5 kV
